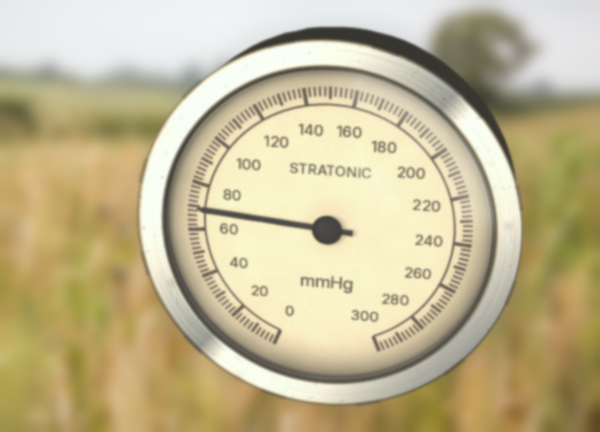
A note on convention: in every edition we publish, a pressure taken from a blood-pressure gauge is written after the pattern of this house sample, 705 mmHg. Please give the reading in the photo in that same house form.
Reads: 70 mmHg
